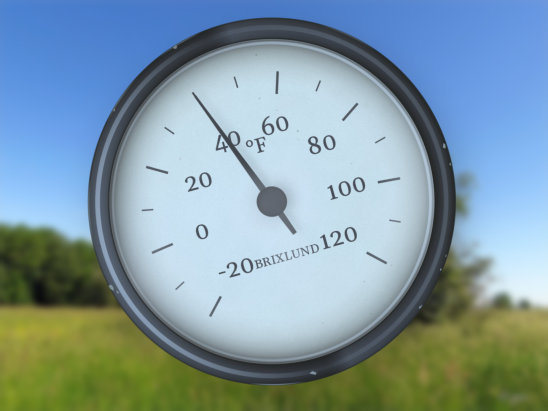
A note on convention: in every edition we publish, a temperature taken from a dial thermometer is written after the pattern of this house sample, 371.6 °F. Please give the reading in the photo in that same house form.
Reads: 40 °F
